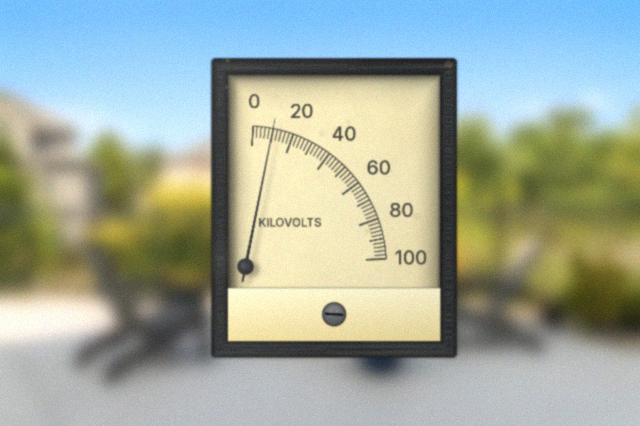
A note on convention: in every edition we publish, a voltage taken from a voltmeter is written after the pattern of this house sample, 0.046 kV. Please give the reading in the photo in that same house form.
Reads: 10 kV
